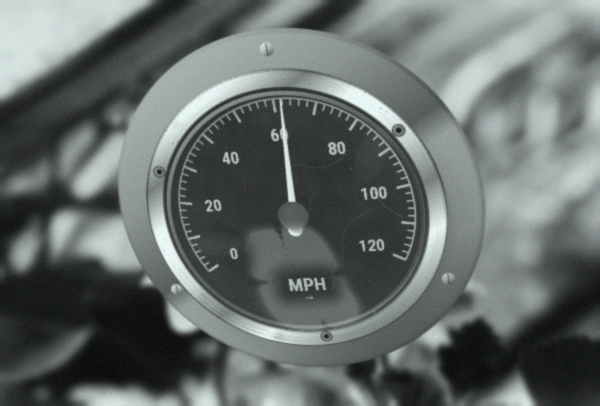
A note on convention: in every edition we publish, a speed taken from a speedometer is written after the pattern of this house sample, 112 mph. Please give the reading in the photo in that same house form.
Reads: 62 mph
